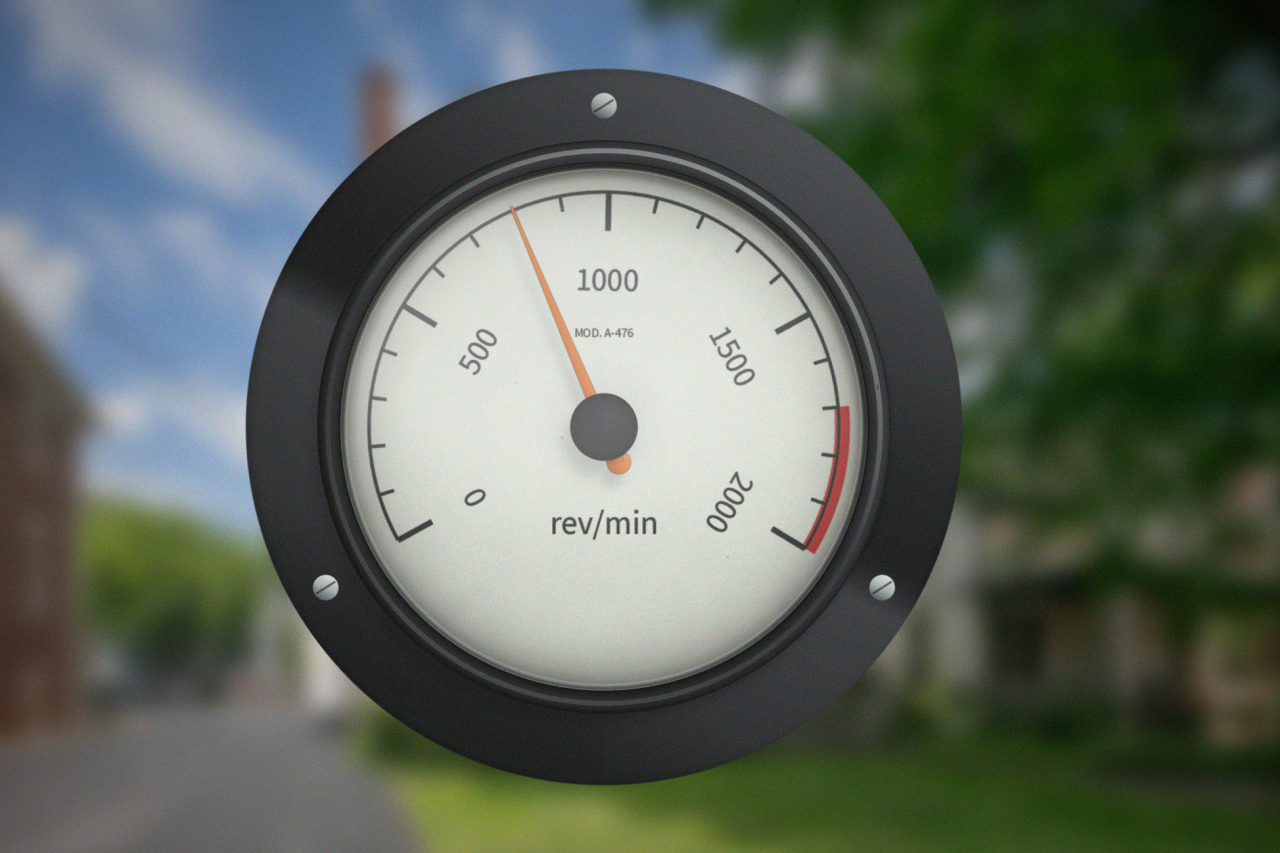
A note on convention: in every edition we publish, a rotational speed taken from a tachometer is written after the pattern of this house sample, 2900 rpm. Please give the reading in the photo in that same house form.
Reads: 800 rpm
